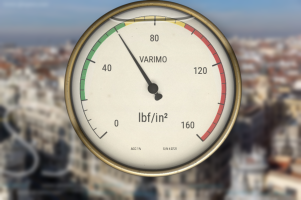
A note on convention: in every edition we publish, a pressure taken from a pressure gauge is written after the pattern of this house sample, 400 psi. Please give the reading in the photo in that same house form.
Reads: 60 psi
